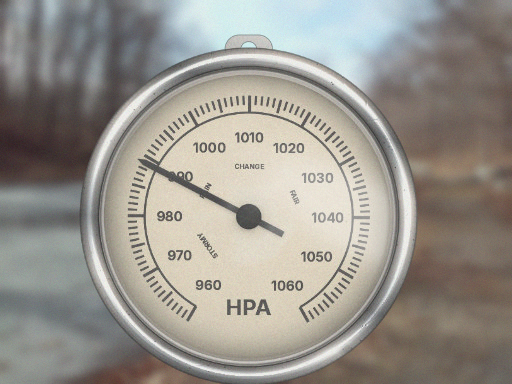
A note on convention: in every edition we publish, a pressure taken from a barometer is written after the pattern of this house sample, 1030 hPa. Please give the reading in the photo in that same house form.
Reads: 989 hPa
